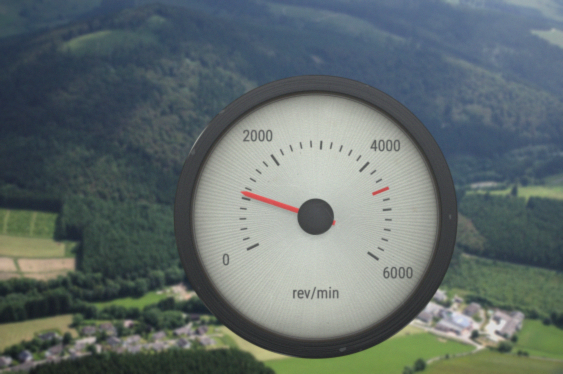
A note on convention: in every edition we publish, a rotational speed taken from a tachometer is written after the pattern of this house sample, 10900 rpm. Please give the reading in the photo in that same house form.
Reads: 1100 rpm
